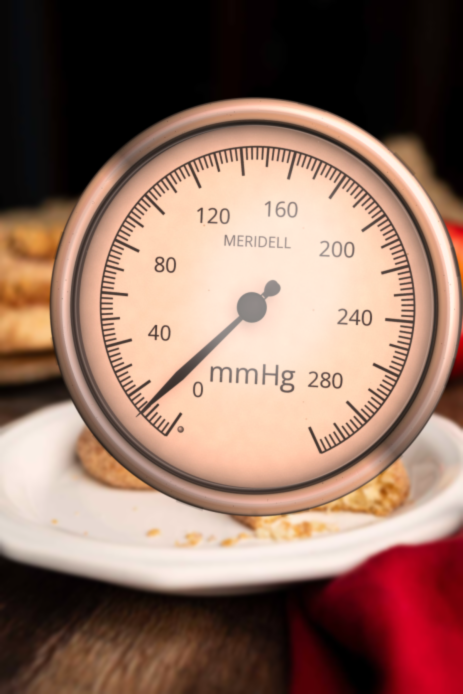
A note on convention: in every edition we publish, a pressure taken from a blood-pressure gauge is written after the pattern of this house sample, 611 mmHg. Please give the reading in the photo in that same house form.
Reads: 12 mmHg
